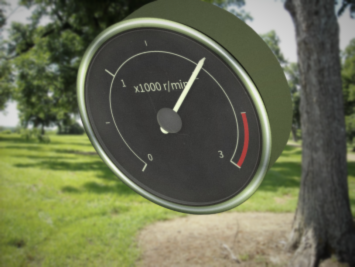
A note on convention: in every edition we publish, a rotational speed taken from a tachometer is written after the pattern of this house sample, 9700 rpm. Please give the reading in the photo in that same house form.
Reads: 2000 rpm
